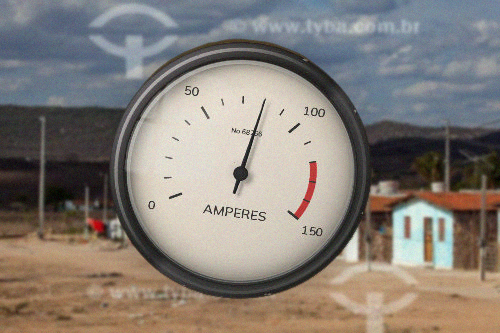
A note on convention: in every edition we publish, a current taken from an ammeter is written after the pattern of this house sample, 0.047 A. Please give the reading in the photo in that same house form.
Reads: 80 A
